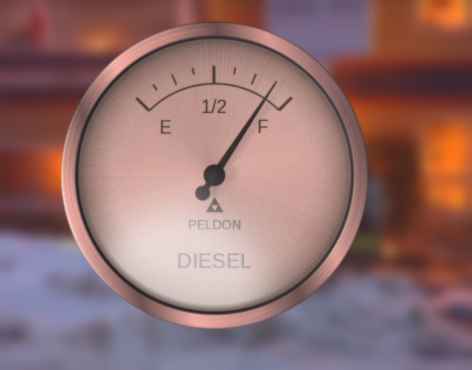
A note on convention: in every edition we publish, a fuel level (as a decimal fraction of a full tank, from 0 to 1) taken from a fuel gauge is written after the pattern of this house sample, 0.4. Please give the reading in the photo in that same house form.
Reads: 0.875
